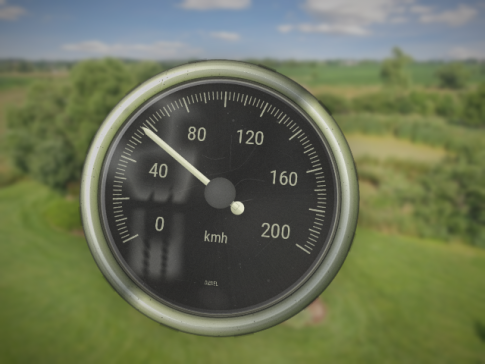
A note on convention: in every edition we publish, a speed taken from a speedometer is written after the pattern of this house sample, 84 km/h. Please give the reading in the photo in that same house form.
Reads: 56 km/h
